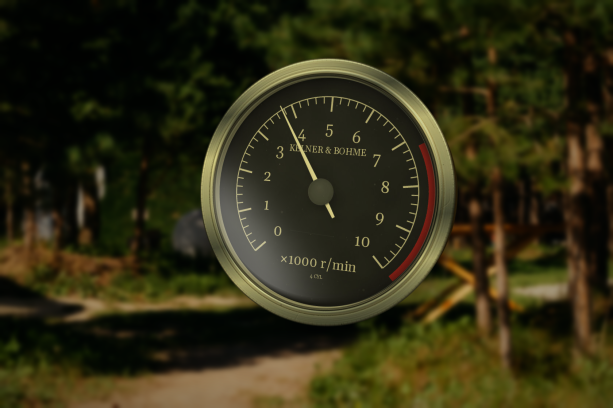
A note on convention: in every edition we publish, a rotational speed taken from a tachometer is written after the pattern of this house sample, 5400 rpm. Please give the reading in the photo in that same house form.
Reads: 3800 rpm
